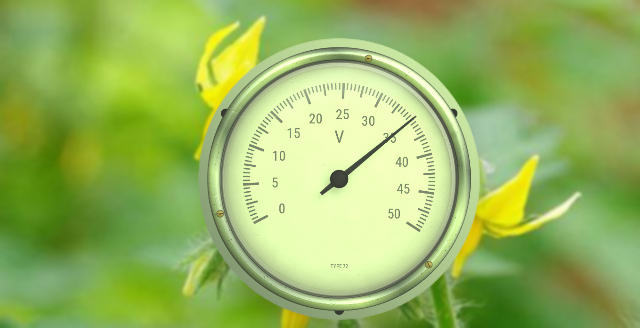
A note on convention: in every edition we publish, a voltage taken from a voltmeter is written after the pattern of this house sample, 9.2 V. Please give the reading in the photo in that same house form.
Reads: 35 V
